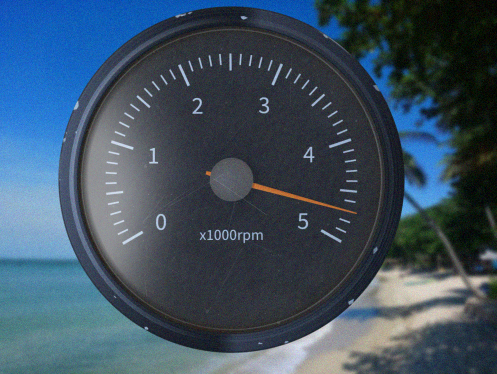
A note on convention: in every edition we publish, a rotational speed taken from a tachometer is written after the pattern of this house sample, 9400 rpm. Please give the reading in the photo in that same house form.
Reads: 4700 rpm
